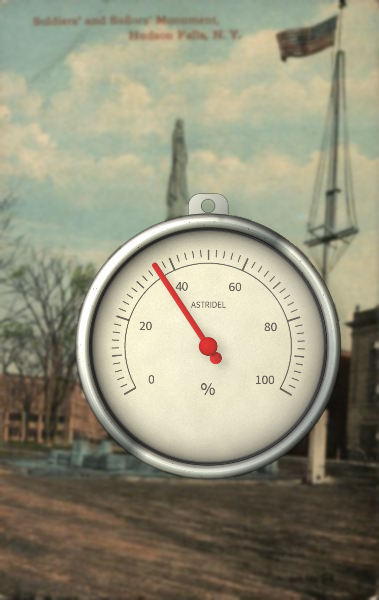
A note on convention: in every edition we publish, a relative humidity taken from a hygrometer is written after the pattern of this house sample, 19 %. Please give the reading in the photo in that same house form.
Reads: 36 %
